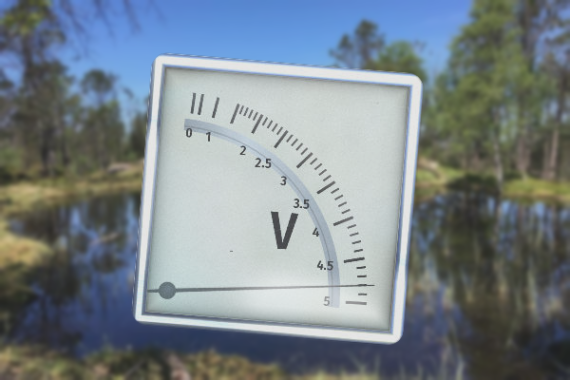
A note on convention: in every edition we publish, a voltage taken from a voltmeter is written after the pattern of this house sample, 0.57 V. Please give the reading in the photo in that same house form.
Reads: 4.8 V
